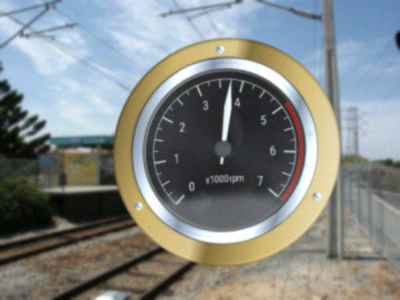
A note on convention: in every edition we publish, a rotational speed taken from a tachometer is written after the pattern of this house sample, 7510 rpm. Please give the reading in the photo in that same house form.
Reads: 3750 rpm
